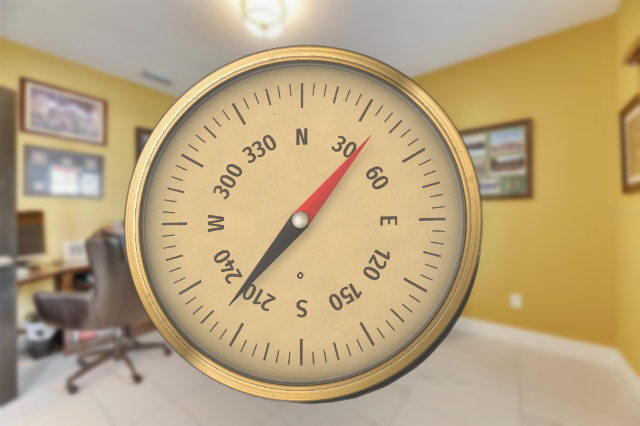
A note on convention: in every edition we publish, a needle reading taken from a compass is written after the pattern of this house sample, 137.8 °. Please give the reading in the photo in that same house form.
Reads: 40 °
